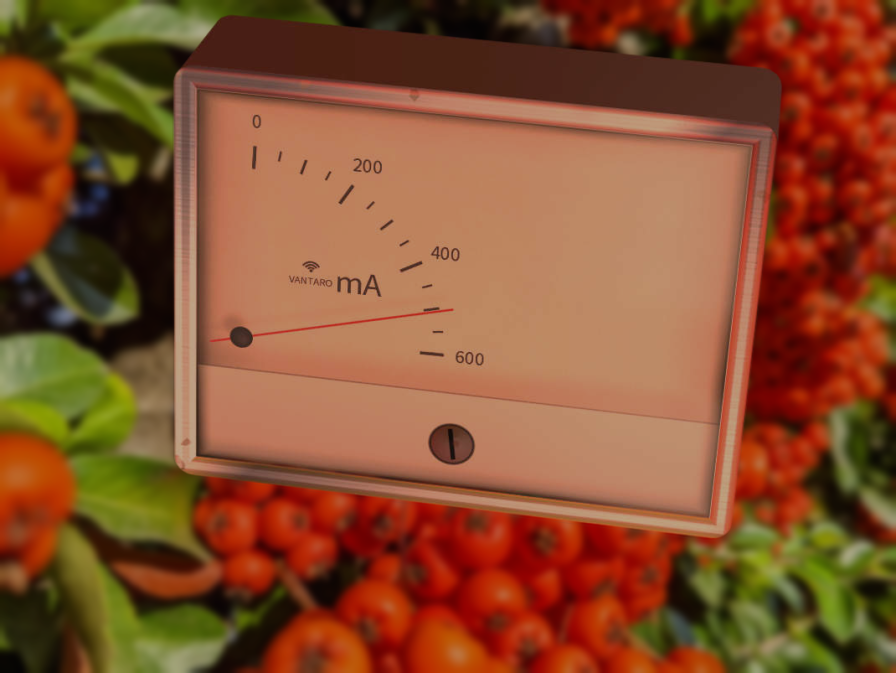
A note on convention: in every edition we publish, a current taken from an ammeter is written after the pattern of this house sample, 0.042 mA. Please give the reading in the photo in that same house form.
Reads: 500 mA
